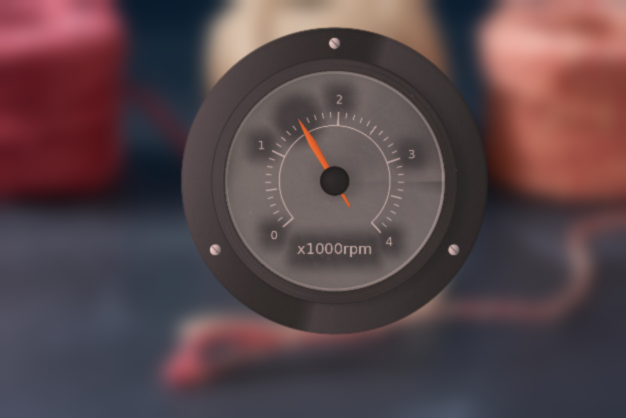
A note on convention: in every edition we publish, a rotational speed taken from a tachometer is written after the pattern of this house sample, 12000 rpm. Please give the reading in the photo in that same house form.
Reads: 1500 rpm
